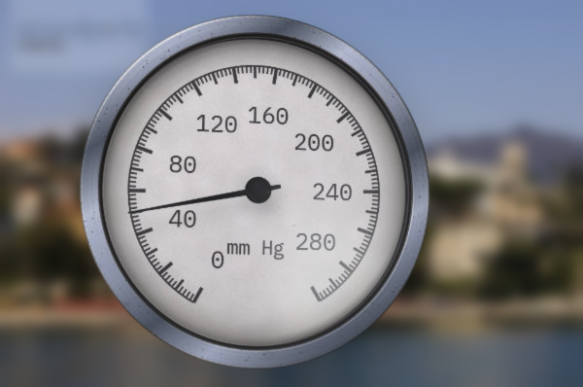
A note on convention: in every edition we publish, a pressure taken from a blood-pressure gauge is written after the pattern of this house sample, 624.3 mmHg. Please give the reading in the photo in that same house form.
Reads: 50 mmHg
